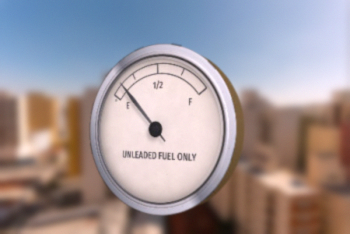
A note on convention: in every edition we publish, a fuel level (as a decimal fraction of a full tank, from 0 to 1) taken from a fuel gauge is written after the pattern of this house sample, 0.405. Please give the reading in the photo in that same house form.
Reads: 0.125
